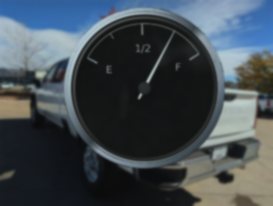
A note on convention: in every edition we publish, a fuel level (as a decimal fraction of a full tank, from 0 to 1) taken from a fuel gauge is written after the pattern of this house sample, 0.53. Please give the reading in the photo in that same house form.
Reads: 0.75
